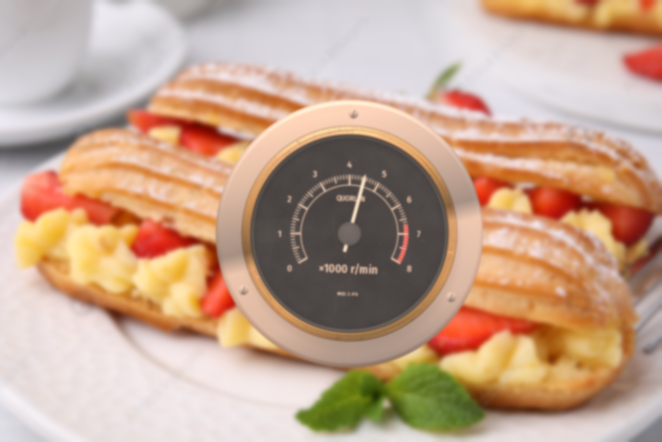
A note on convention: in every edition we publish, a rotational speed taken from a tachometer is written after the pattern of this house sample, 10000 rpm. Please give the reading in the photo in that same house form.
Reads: 4500 rpm
